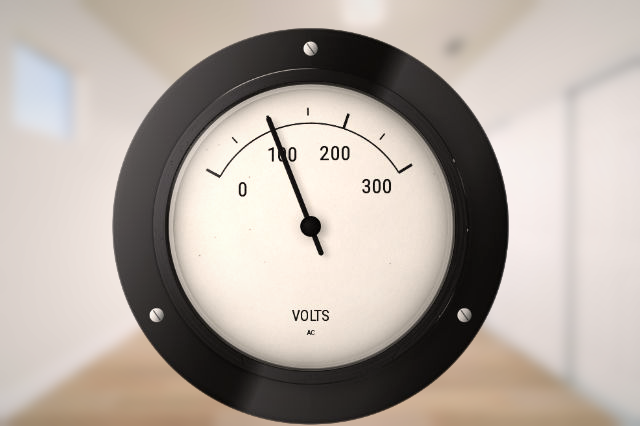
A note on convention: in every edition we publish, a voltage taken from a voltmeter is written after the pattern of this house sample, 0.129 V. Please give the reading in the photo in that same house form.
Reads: 100 V
